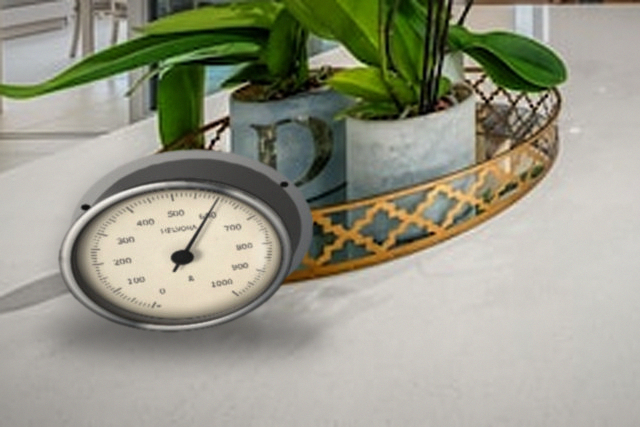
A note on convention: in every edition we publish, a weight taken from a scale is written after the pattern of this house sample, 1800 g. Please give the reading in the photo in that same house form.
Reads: 600 g
